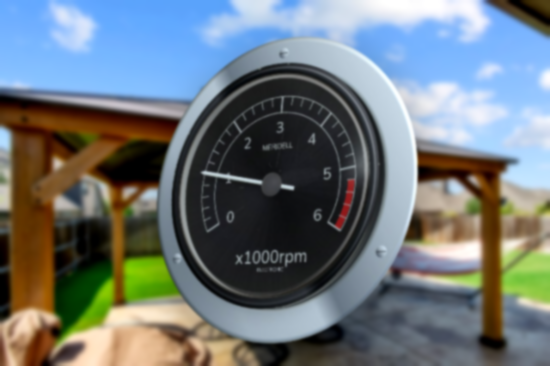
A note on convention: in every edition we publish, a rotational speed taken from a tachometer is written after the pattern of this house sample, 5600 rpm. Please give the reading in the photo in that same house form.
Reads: 1000 rpm
